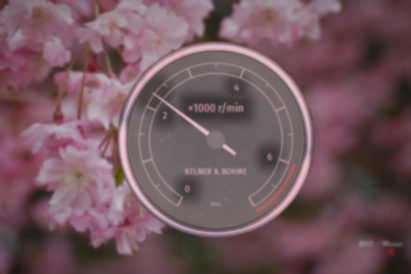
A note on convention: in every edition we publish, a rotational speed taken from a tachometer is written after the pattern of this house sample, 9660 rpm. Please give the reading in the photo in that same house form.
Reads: 2250 rpm
